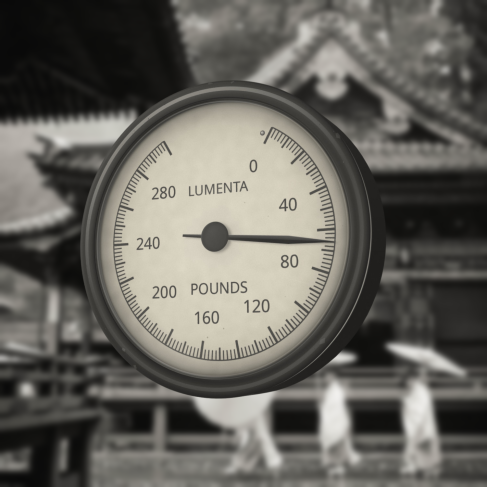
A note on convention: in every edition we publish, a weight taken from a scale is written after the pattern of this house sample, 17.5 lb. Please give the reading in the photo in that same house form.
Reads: 66 lb
